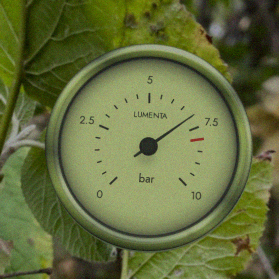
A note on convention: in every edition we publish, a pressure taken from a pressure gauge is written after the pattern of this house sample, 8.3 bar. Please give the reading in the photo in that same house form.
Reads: 7 bar
